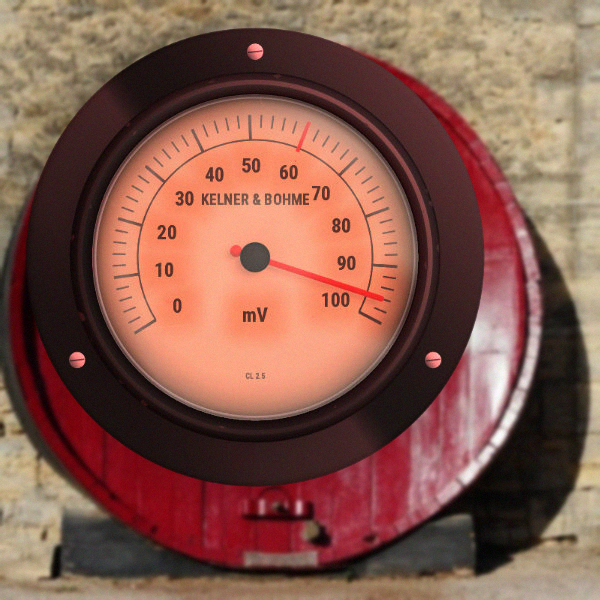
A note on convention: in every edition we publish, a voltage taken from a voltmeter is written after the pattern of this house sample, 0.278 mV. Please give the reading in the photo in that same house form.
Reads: 96 mV
